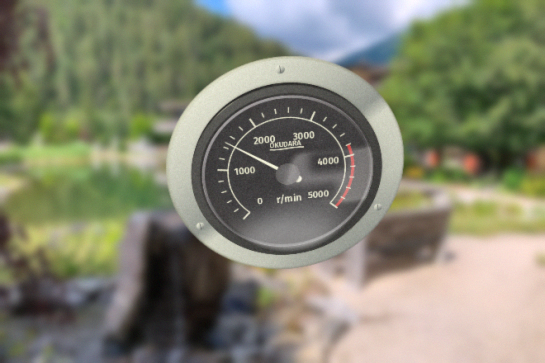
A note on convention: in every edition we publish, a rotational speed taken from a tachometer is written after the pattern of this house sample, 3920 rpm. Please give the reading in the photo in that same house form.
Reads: 1500 rpm
